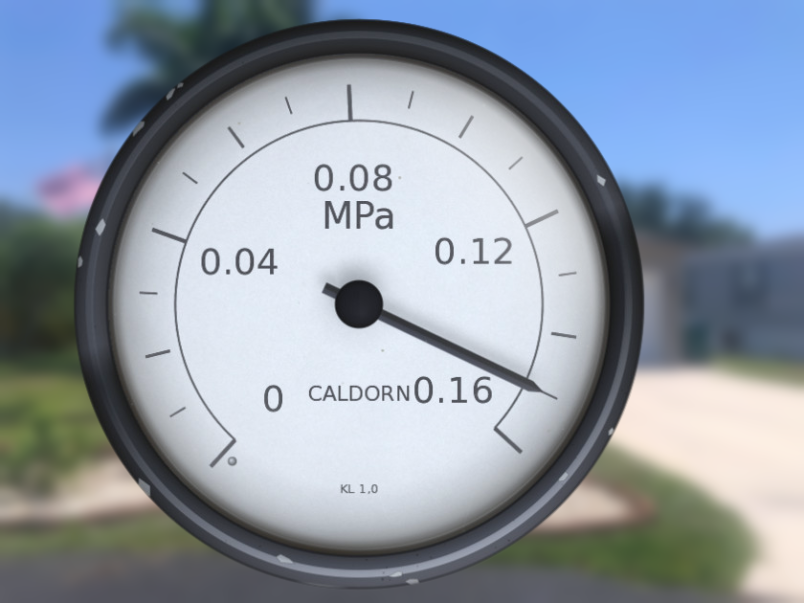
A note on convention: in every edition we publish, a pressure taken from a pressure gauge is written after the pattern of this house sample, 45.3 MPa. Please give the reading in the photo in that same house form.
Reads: 0.15 MPa
